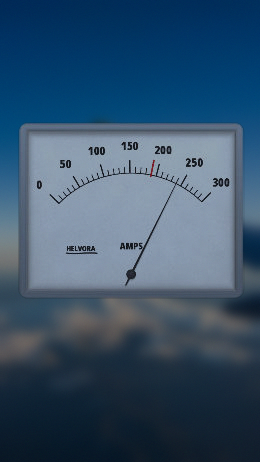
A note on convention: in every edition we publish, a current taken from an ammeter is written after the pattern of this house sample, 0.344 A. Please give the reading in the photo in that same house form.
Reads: 240 A
